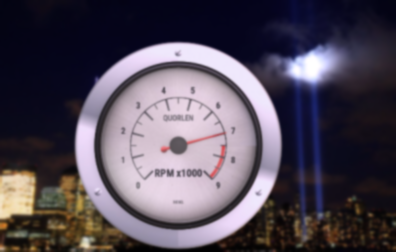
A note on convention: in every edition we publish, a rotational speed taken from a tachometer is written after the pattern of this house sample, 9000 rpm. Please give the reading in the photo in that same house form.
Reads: 7000 rpm
